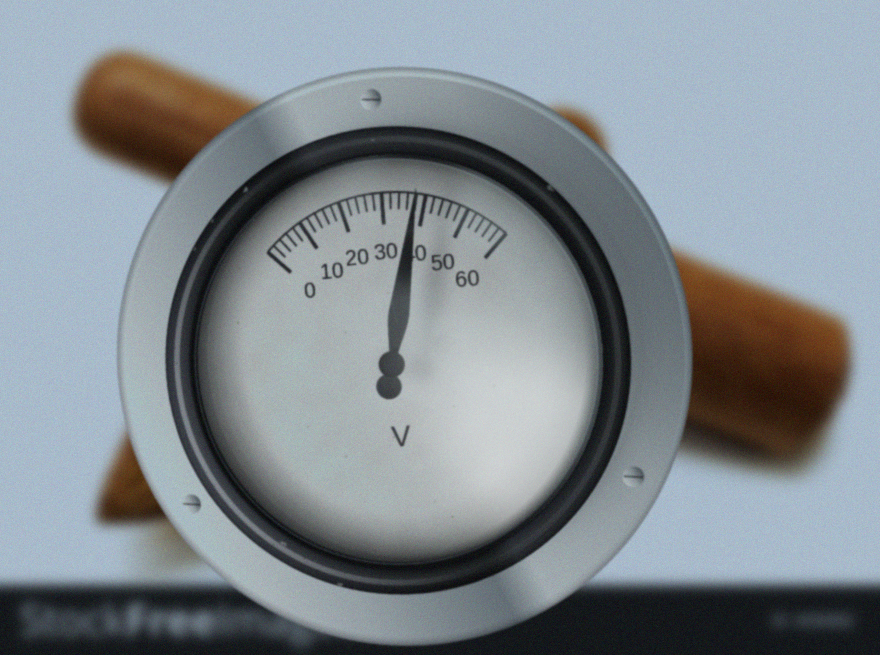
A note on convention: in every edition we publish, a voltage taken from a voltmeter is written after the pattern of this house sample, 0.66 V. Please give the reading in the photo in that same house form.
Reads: 38 V
